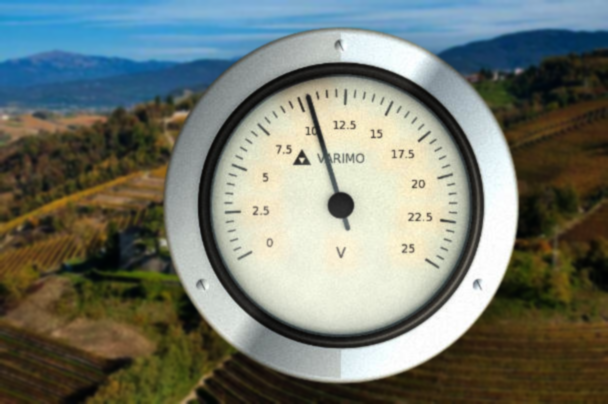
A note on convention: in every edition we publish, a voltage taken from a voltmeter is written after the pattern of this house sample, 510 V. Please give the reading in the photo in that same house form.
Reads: 10.5 V
